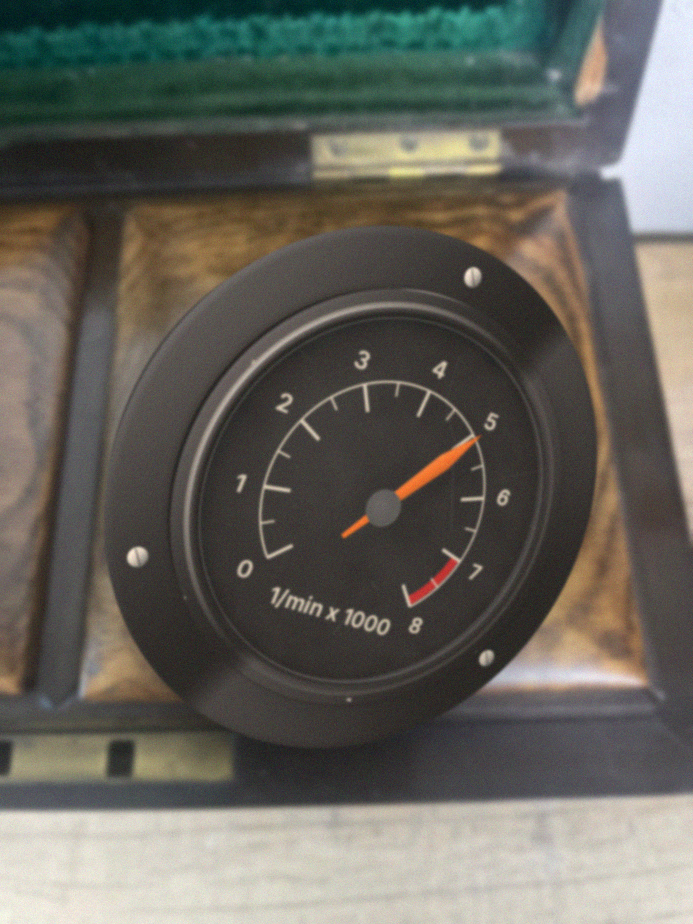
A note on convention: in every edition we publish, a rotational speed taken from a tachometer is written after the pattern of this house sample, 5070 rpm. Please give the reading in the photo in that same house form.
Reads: 5000 rpm
